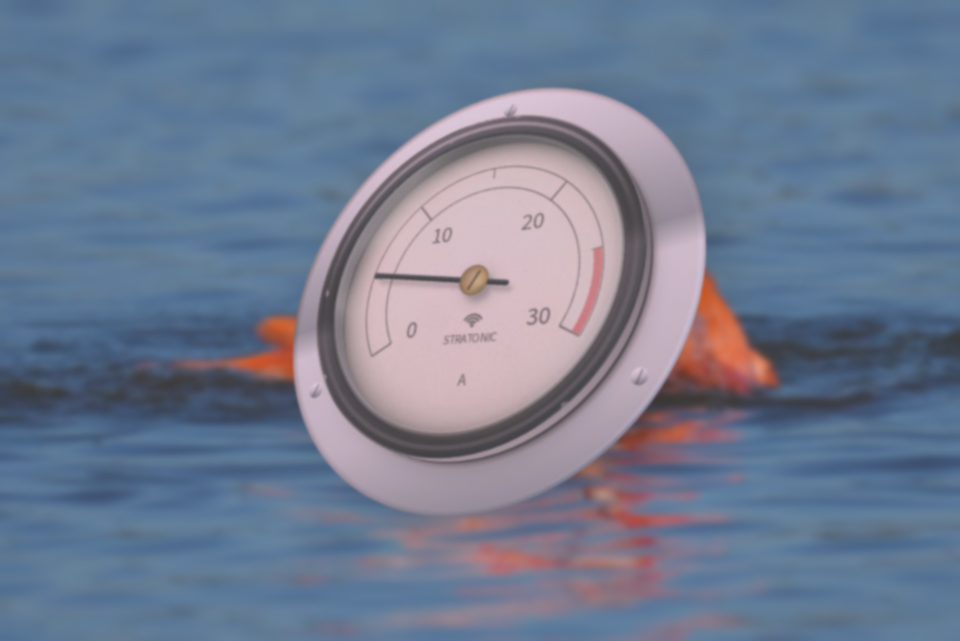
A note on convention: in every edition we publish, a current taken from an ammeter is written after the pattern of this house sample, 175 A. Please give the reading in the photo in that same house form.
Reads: 5 A
